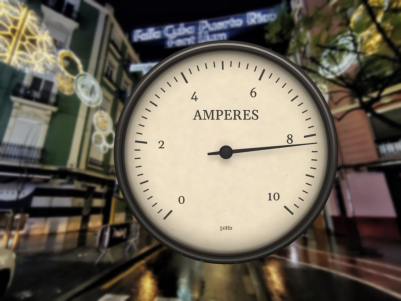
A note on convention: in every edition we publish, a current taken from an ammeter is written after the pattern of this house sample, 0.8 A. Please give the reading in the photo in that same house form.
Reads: 8.2 A
